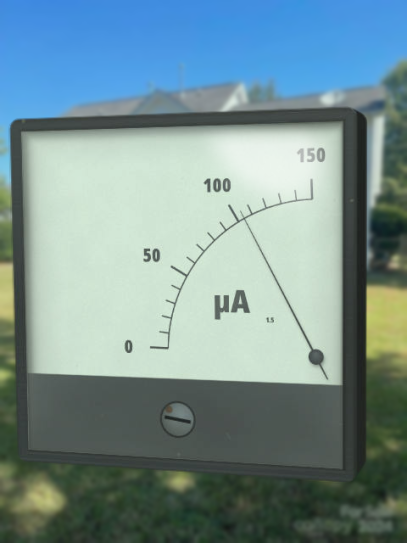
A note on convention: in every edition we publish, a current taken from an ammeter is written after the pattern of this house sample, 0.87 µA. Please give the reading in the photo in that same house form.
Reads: 105 µA
